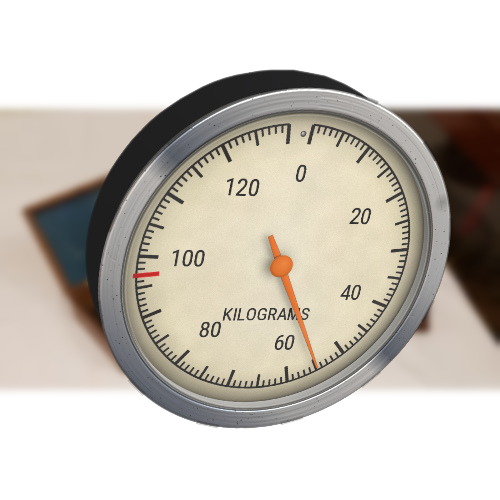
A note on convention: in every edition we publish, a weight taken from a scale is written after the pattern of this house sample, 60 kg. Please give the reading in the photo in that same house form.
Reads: 55 kg
